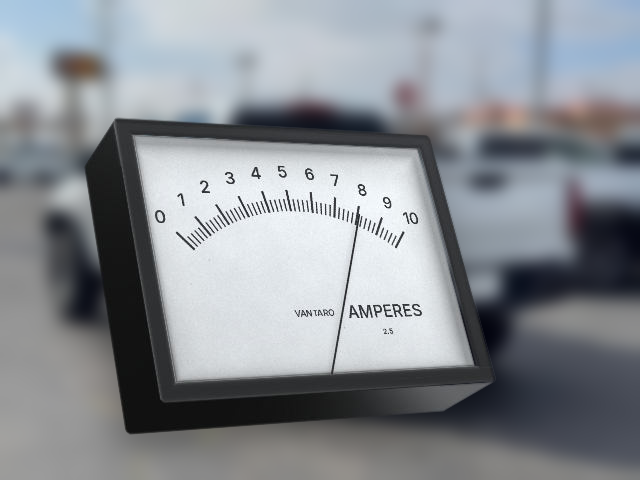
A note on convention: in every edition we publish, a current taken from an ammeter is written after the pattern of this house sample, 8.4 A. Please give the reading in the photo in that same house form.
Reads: 8 A
